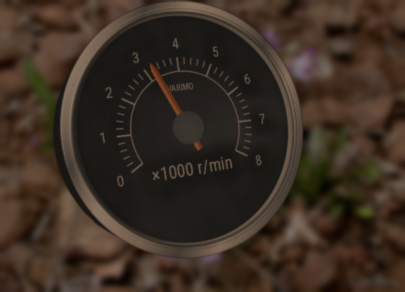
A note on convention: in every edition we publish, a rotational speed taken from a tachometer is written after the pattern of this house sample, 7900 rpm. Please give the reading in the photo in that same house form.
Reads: 3200 rpm
